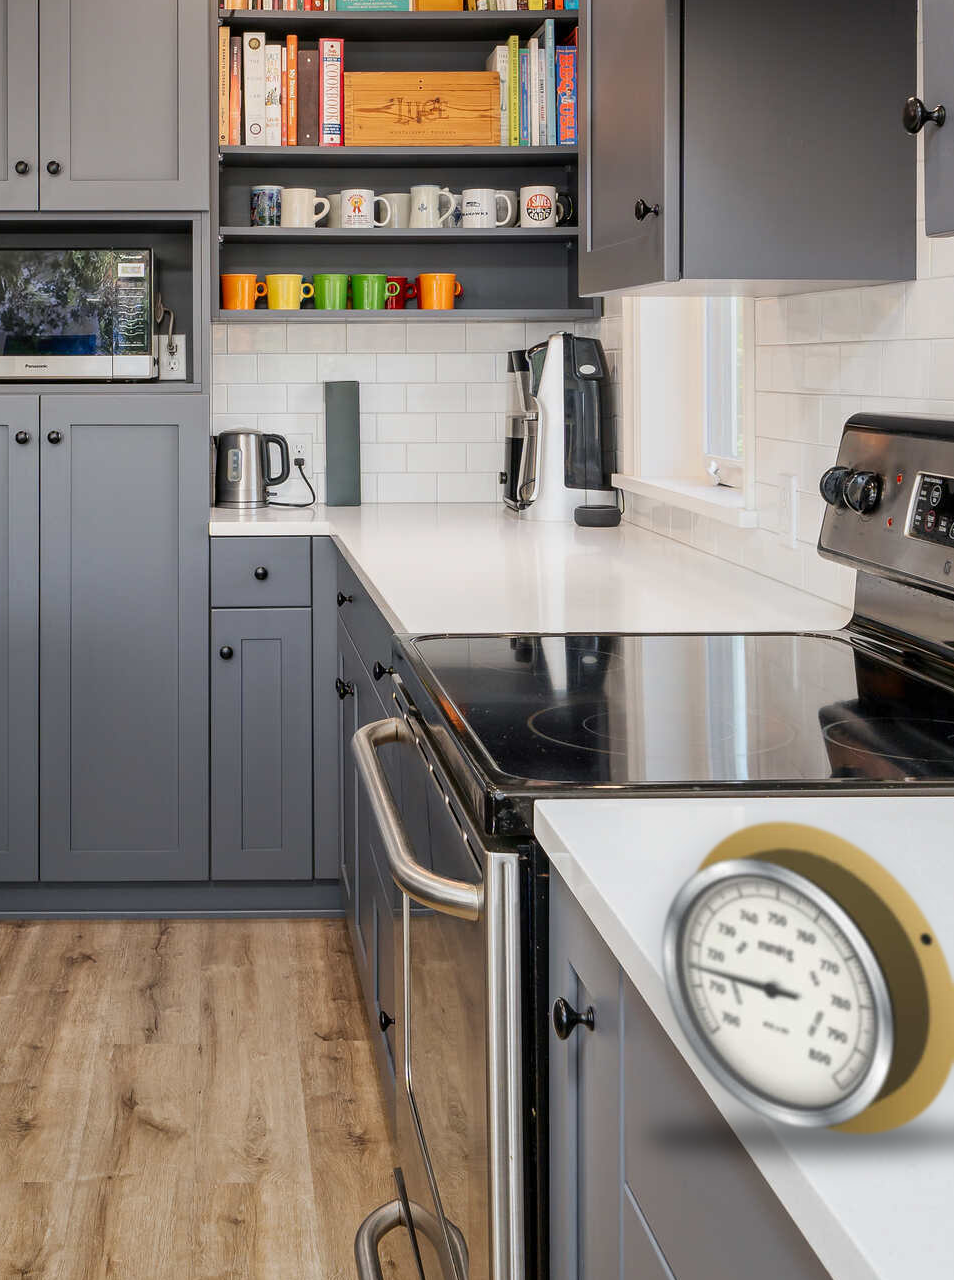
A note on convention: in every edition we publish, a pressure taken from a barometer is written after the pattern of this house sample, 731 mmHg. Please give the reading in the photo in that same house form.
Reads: 715 mmHg
